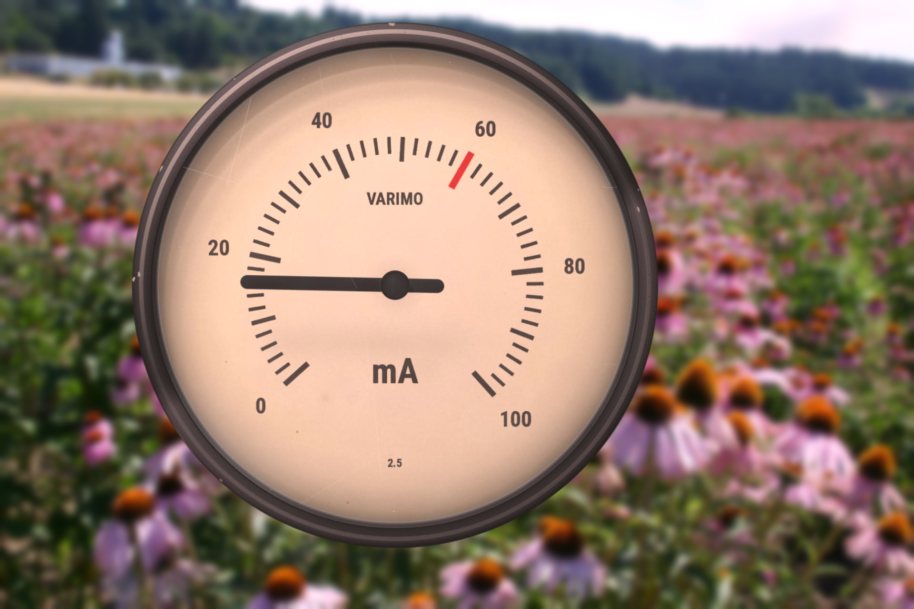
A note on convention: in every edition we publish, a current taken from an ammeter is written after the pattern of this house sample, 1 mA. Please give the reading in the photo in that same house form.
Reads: 16 mA
